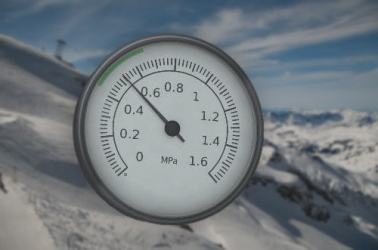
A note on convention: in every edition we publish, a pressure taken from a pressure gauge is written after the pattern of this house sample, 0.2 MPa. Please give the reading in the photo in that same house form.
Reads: 0.52 MPa
